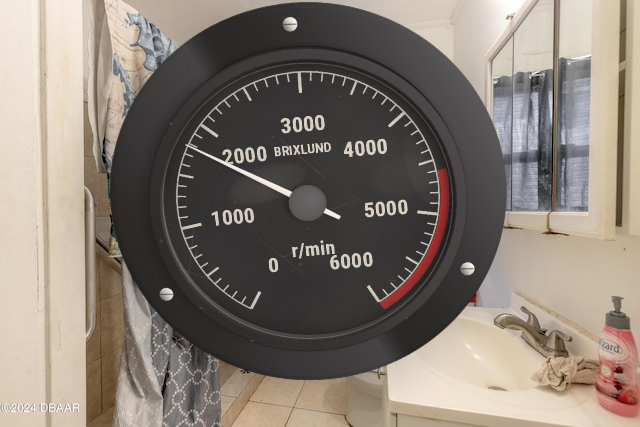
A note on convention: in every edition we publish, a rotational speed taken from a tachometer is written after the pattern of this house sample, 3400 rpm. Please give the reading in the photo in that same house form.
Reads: 1800 rpm
